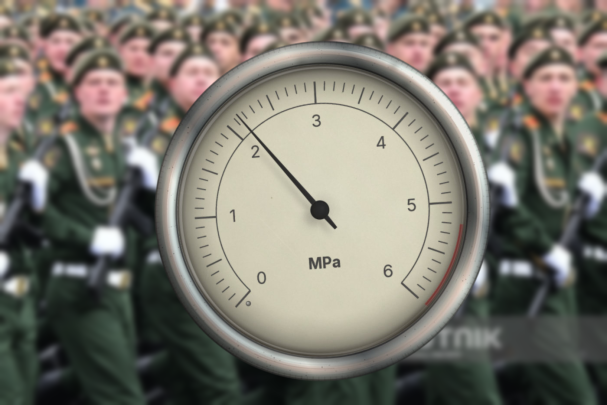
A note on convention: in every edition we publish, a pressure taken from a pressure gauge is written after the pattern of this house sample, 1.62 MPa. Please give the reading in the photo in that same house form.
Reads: 2.15 MPa
